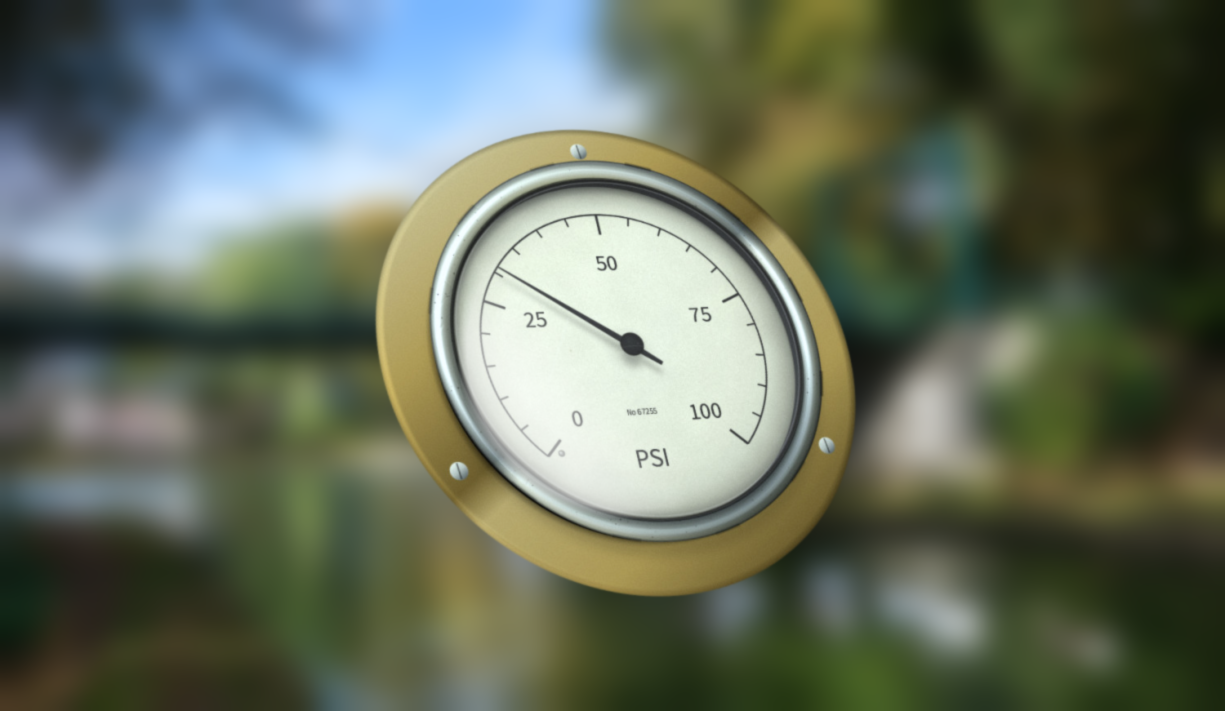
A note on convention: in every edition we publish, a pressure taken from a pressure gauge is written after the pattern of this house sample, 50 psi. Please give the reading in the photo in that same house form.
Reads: 30 psi
